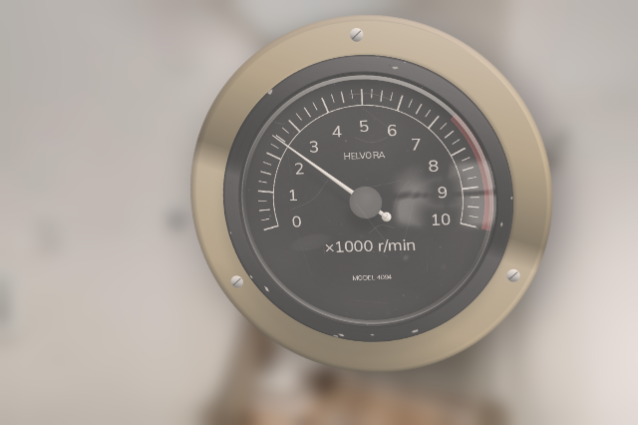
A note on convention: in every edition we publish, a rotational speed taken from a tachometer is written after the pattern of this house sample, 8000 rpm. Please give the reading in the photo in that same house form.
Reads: 2500 rpm
